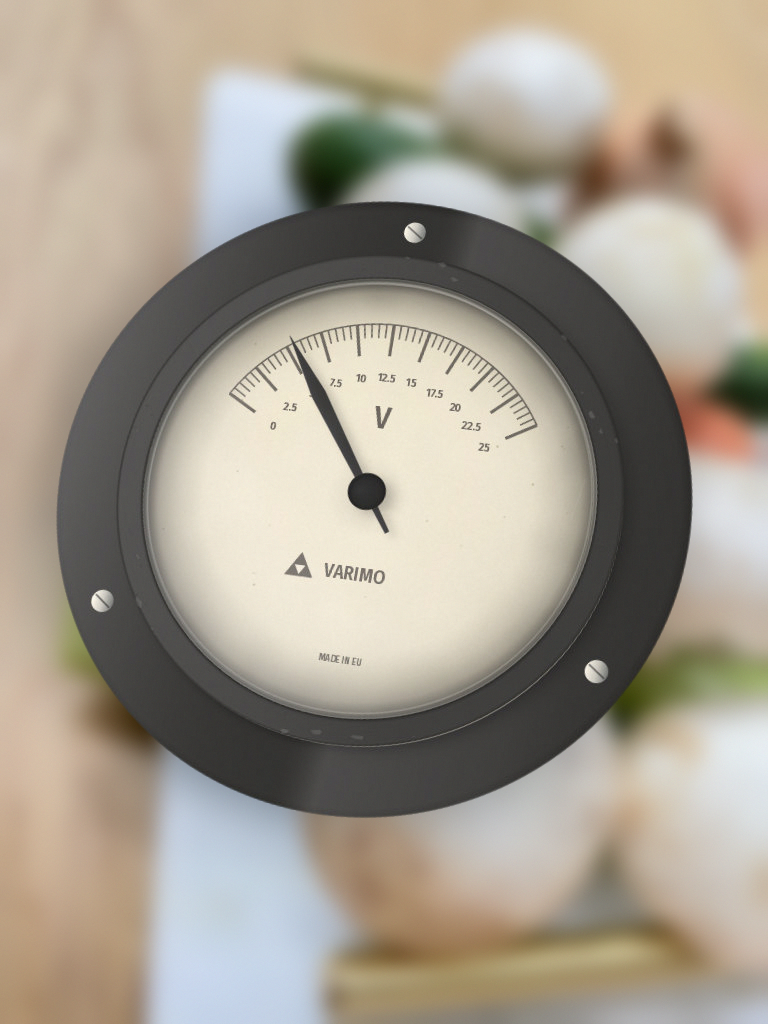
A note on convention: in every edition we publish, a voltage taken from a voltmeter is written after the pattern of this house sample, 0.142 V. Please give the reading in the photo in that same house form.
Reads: 5.5 V
